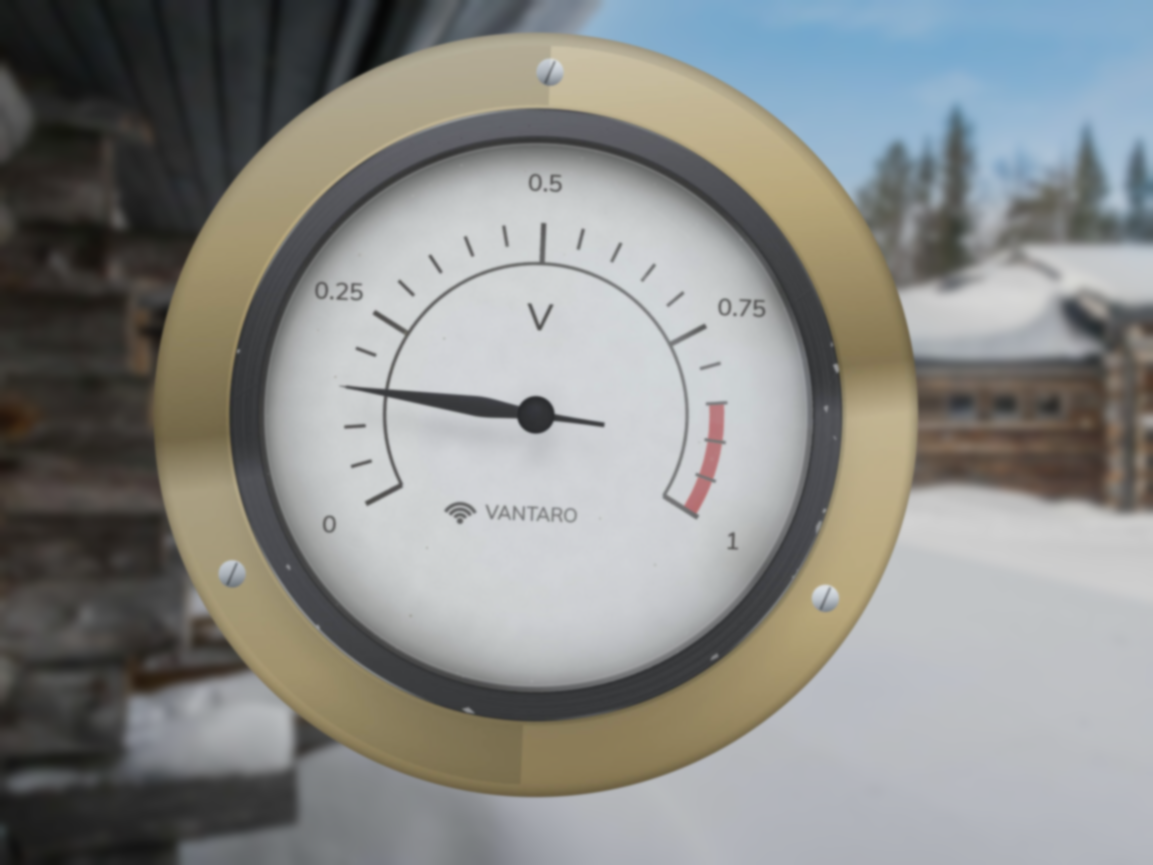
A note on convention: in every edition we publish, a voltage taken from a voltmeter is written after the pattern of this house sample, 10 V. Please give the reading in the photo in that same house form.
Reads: 0.15 V
